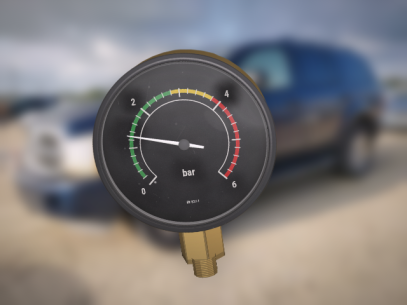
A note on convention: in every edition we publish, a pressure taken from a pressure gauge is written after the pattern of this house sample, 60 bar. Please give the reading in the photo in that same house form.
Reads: 1.3 bar
